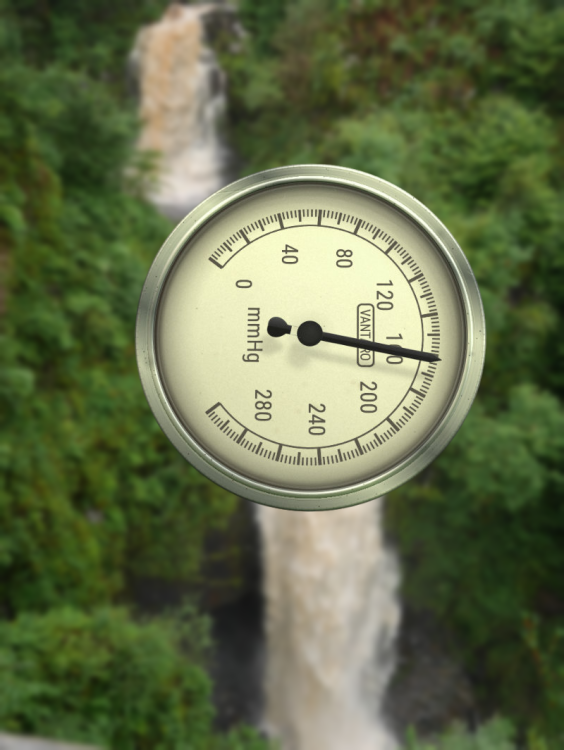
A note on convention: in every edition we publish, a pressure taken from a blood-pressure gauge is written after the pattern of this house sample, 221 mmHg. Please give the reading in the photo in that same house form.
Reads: 162 mmHg
